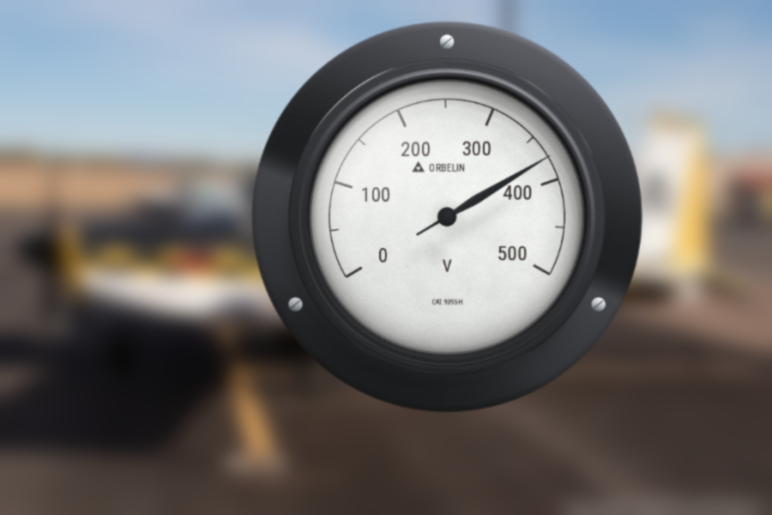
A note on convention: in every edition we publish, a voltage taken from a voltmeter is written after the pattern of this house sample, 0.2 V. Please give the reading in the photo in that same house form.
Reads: 375 V
